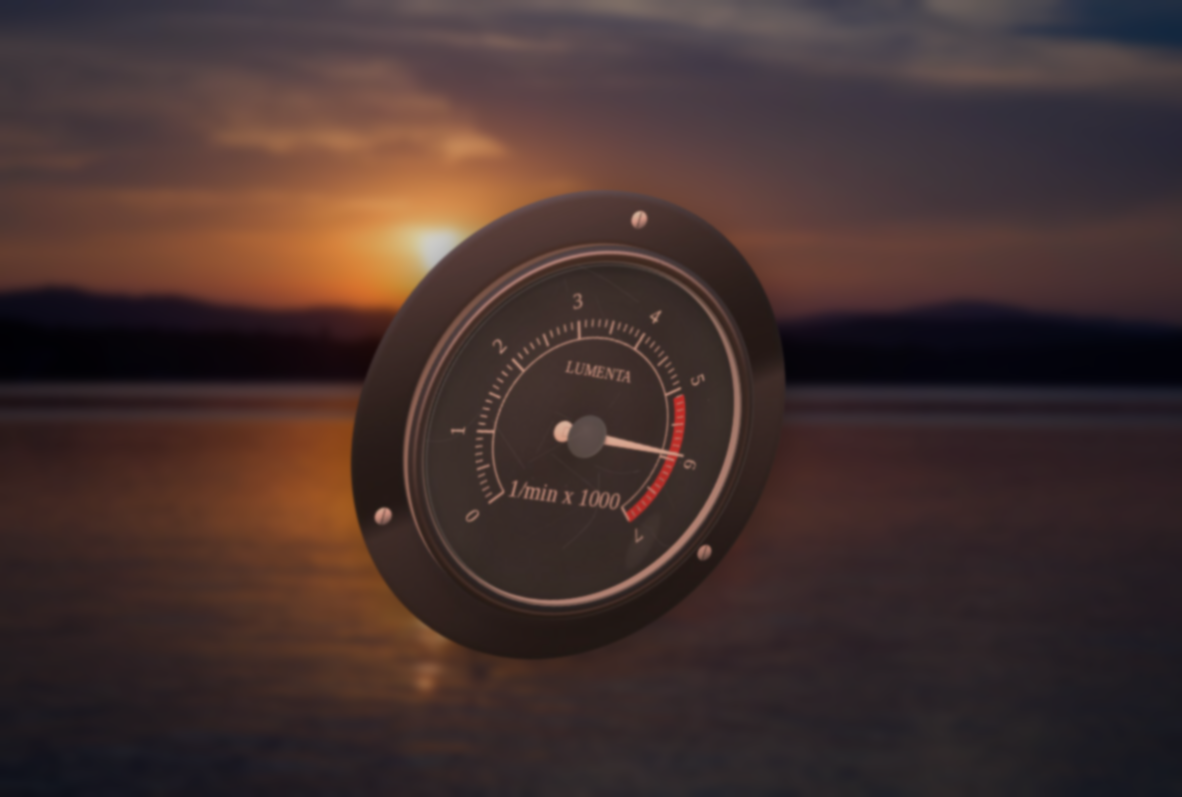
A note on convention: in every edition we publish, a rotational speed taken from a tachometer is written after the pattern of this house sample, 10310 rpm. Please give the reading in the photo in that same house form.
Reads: 5900 rpm
